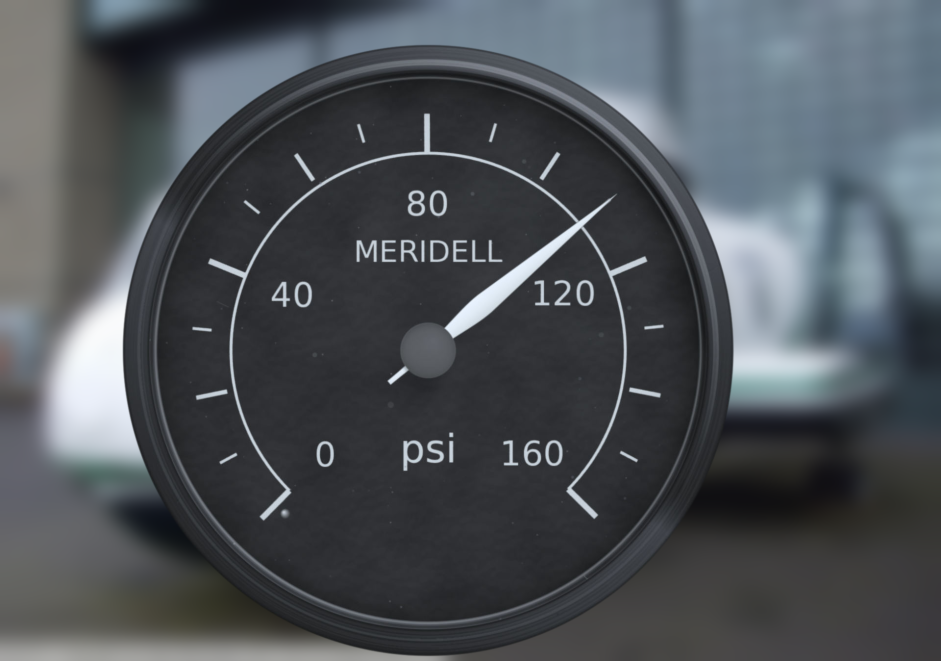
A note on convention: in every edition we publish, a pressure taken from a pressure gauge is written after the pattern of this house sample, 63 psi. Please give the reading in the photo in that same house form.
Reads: 110 psi
